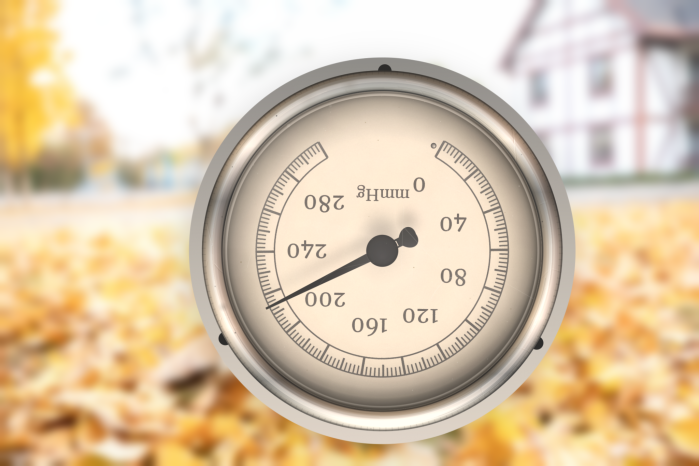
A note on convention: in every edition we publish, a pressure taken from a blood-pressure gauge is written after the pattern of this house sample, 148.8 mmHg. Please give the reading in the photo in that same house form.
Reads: 214 mmHg
